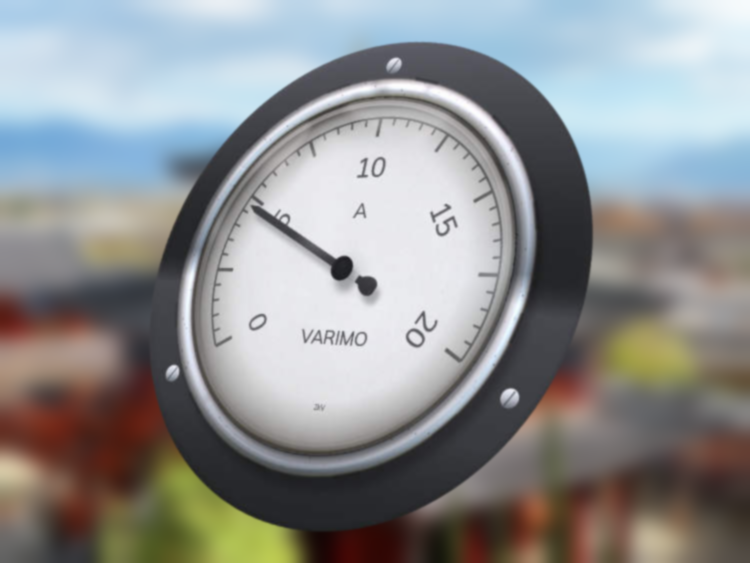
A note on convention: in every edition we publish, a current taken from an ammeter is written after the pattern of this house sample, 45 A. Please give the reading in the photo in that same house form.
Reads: 4.75 A
